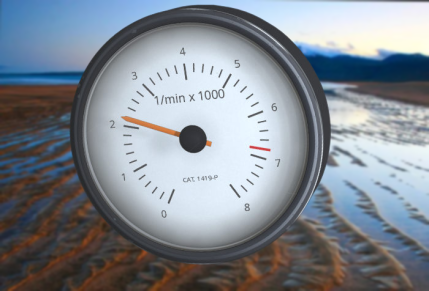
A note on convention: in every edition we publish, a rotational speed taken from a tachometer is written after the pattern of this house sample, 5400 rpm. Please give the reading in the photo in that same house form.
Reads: 2200 rpm
